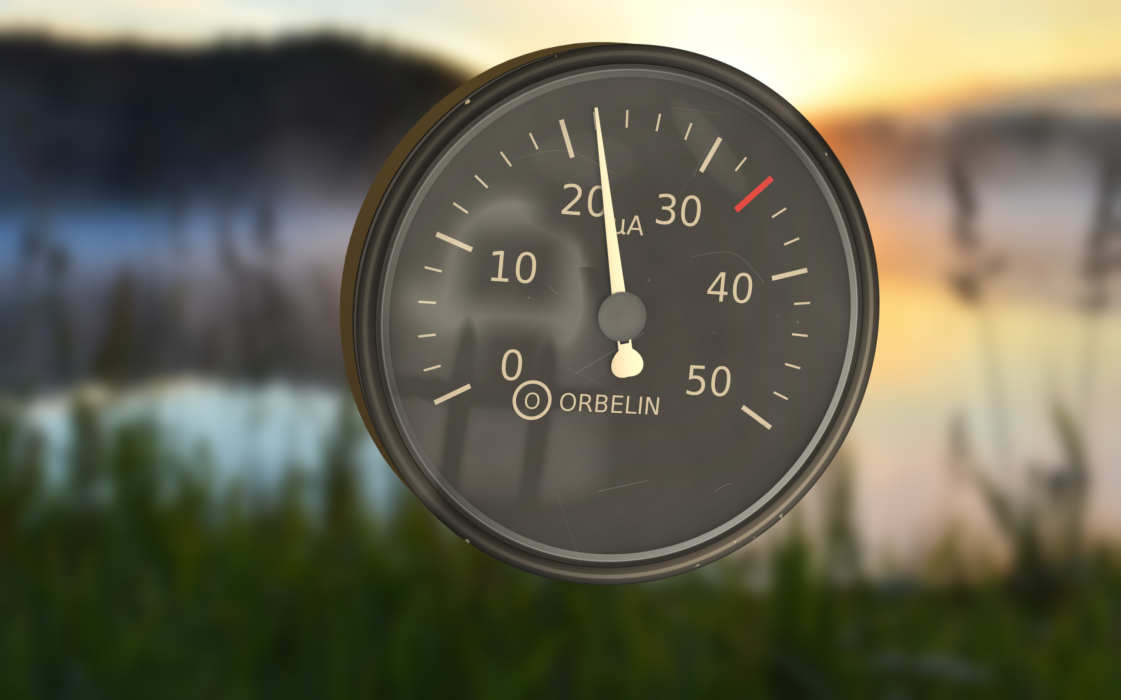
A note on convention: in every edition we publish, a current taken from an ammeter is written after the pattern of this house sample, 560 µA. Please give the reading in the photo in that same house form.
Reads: 22 µA
